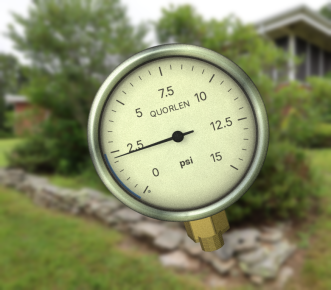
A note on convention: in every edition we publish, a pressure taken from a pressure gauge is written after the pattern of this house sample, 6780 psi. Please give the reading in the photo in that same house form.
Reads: 2.25 psi
